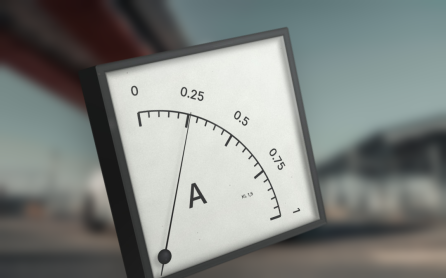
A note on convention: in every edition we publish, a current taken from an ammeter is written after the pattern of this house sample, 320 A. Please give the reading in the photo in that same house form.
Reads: 0.25 A
